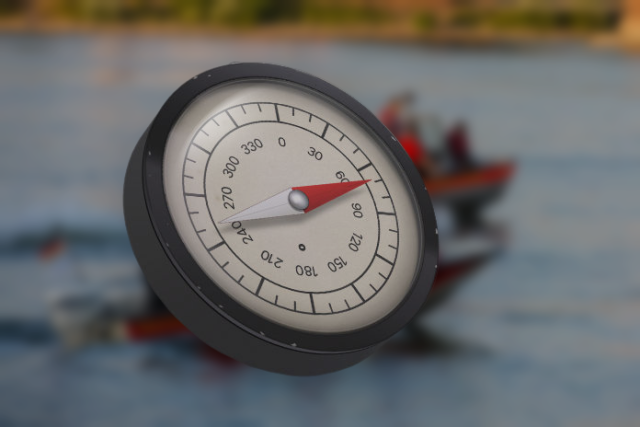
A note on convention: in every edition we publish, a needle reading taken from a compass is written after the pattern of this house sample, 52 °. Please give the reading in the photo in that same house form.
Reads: 70 °
